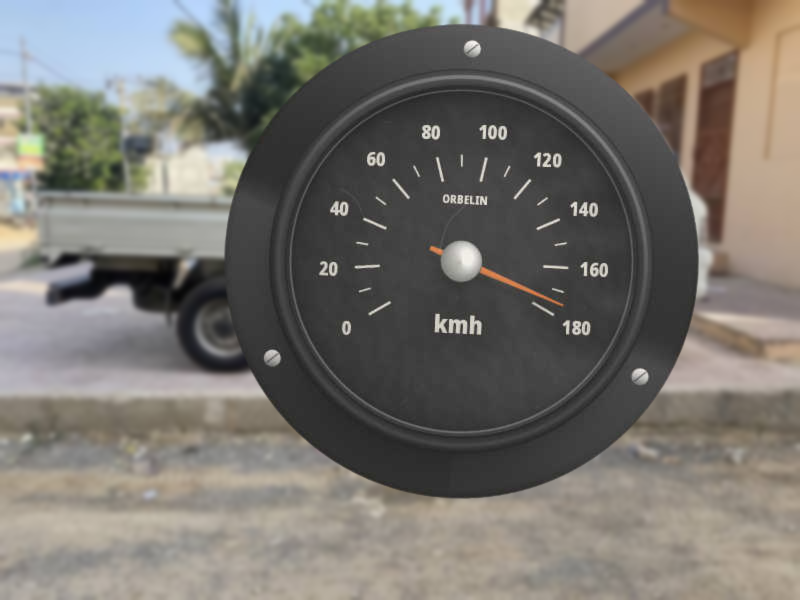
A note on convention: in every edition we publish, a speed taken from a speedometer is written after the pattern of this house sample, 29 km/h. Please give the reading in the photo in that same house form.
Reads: 175 km/h
